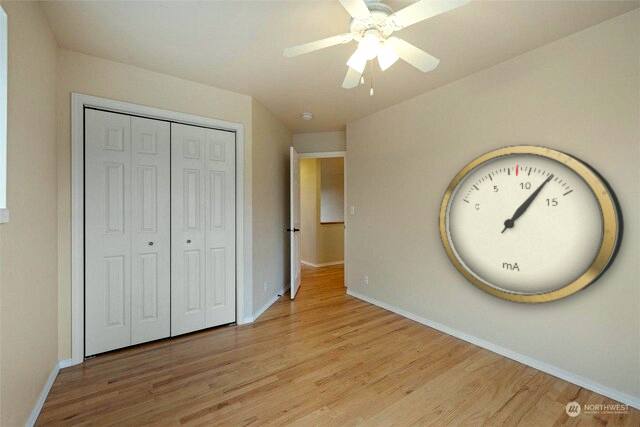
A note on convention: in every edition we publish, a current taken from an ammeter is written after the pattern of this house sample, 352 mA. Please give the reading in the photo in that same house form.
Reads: 12.5 mA
